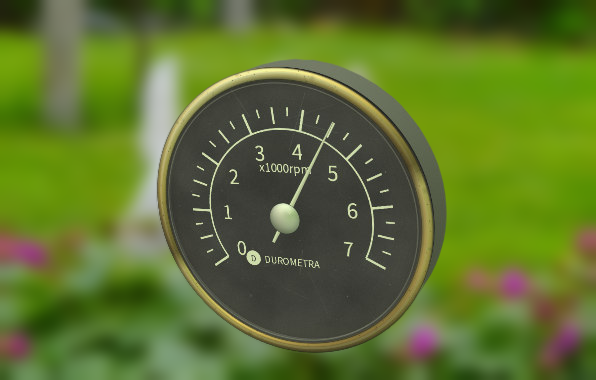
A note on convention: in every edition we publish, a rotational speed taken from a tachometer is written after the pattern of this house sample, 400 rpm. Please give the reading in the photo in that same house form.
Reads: 4500 rpm
